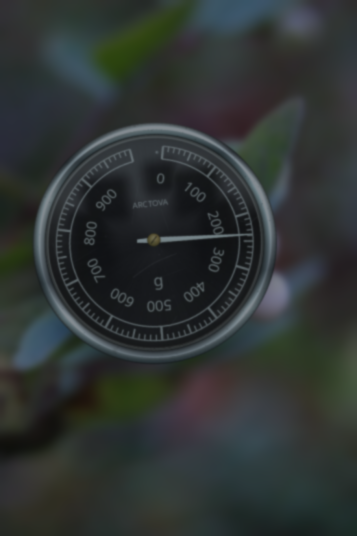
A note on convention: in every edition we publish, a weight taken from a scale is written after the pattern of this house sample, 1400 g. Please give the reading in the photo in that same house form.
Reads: 240 g
